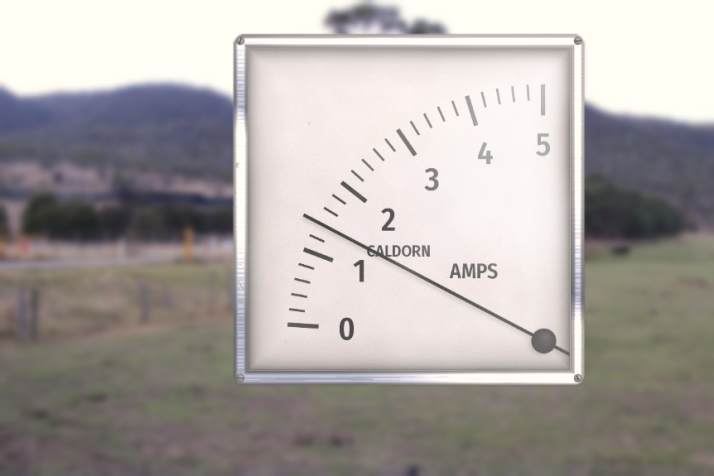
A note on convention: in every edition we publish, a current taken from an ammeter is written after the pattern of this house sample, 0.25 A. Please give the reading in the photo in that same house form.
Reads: 1.4 A
